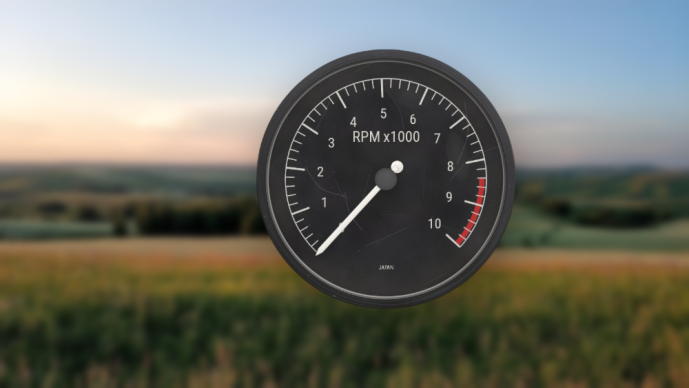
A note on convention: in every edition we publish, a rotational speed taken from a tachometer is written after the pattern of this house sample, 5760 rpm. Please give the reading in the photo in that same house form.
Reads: 0 rpm
